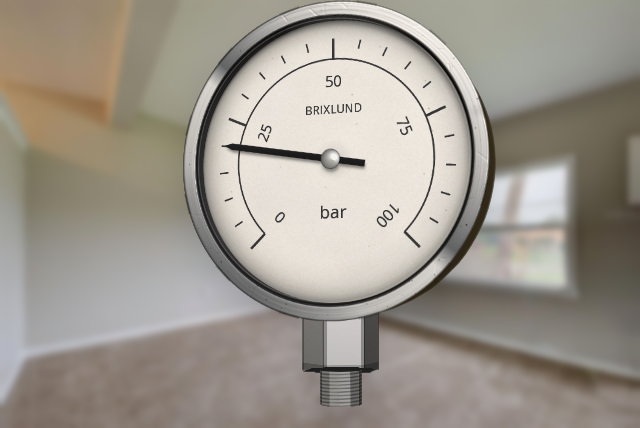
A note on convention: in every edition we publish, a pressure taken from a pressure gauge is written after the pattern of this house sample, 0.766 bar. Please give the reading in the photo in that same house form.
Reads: 20 bar
